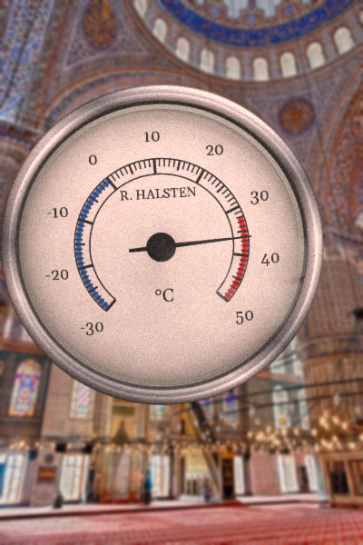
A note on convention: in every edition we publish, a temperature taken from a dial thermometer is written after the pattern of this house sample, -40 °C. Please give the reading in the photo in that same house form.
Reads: 36 °C
